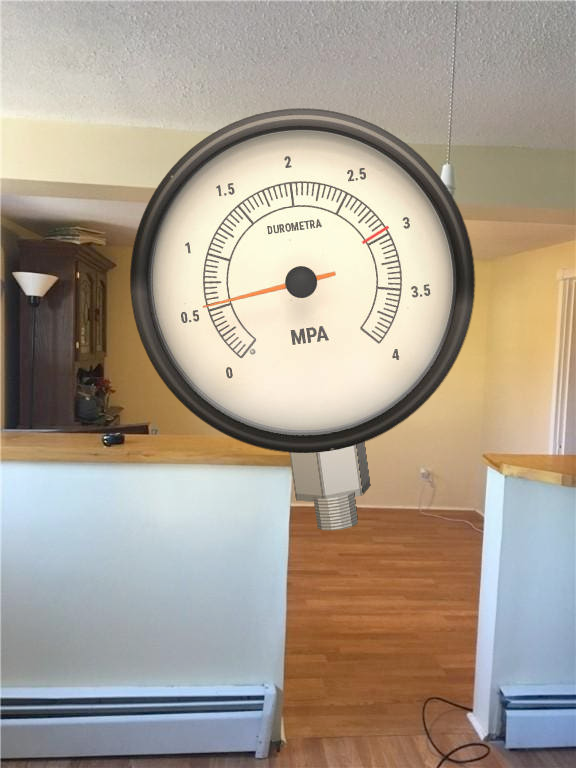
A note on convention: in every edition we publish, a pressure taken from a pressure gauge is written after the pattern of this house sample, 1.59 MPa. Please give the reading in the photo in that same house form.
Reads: 0.55 MPa
